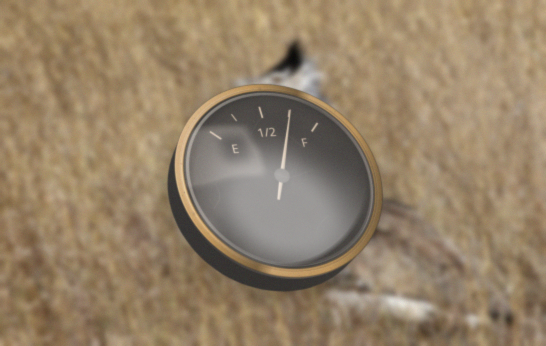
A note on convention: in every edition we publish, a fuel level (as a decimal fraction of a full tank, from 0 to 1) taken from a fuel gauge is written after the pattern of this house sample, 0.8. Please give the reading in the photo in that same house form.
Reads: 0.75
